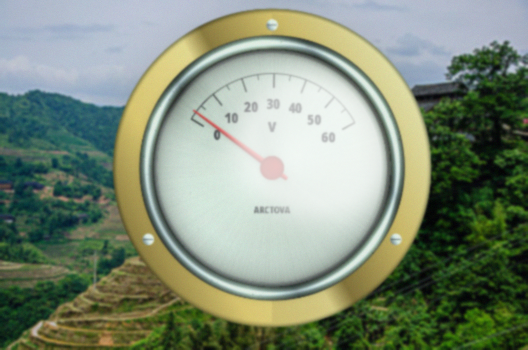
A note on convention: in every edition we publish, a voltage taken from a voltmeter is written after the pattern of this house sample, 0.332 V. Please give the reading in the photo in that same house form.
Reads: 2.5 V
